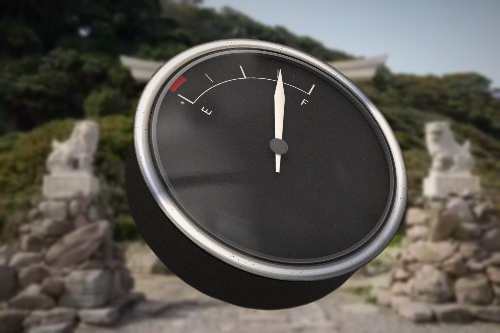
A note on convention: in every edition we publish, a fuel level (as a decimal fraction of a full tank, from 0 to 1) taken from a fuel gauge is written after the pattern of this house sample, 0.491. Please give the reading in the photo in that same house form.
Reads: 0.75
